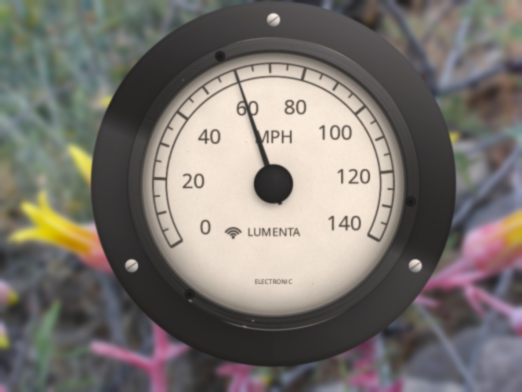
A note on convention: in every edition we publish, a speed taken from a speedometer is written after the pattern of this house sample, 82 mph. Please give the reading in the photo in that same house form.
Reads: 60 mph
